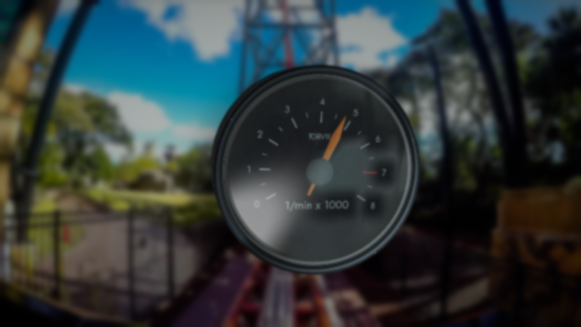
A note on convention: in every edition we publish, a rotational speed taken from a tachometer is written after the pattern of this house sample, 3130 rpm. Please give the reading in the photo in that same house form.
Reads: 4750 rpm
